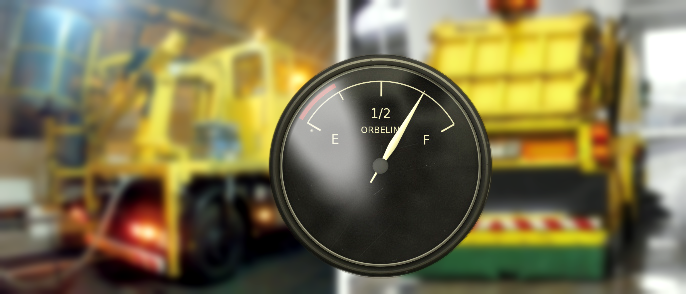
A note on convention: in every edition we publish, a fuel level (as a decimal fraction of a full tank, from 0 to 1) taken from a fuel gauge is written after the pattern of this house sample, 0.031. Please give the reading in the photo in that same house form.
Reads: 0.75
